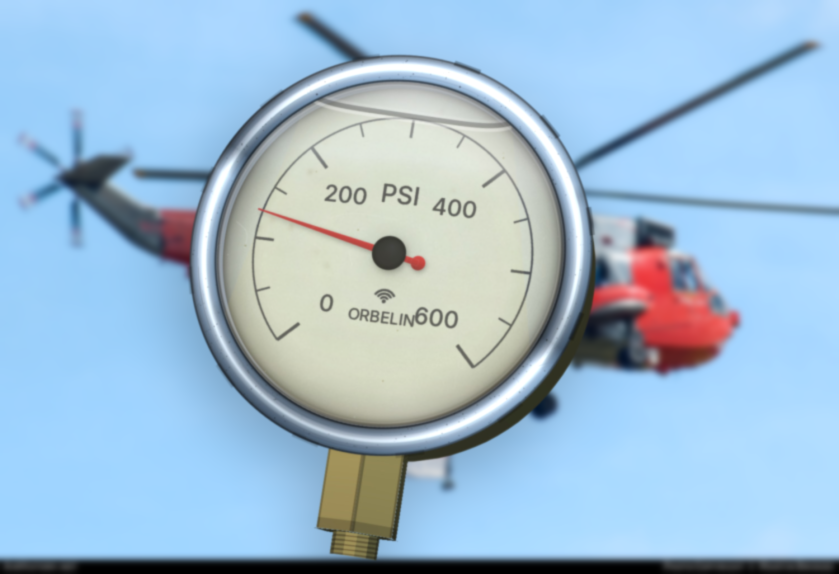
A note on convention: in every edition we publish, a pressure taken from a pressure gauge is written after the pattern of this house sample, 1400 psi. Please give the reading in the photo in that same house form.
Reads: 125 psi
